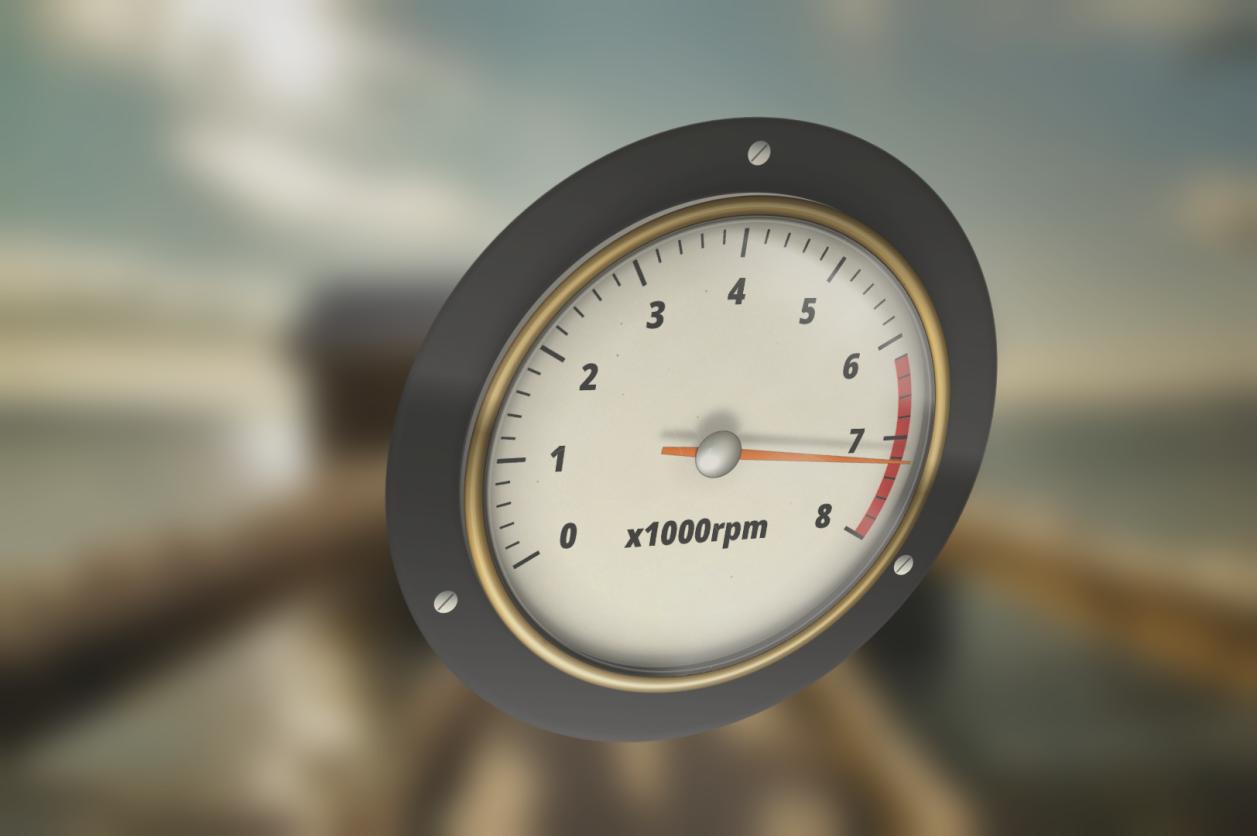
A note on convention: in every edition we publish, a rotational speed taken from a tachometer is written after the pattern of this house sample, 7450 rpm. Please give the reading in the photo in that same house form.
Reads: 7200 rpm
